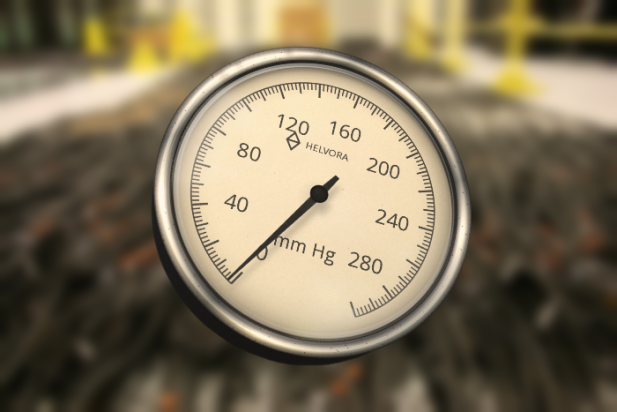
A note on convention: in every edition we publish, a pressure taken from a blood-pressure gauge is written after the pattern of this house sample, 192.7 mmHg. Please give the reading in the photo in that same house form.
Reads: 2 mmHg
